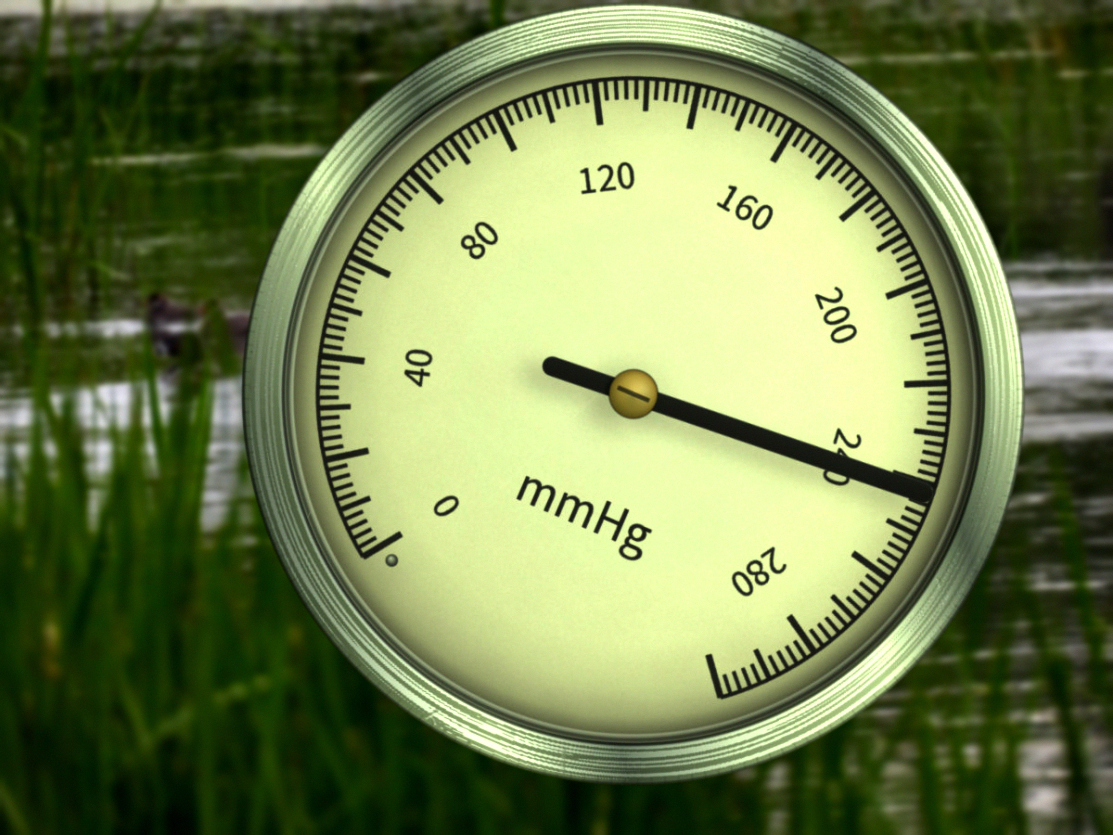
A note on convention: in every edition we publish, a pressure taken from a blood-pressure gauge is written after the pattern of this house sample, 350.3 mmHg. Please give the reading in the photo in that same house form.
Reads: 242 mmHg
